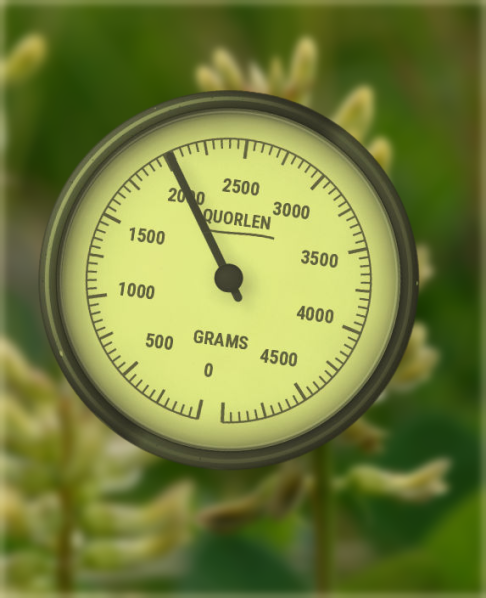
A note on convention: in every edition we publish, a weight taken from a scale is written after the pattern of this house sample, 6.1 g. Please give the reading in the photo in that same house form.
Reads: 2025 g
